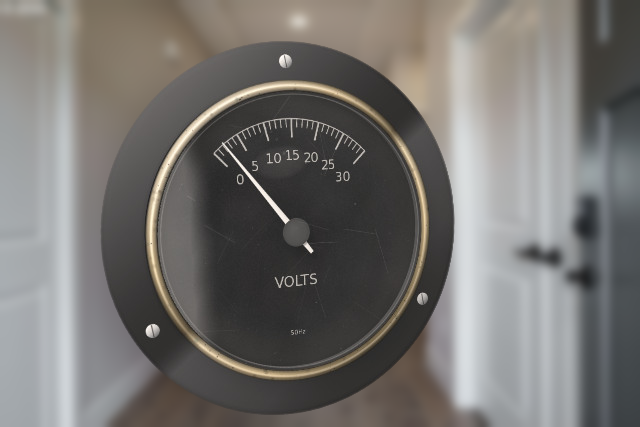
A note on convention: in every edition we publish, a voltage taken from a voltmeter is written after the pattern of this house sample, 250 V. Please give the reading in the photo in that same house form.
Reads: 2 V
